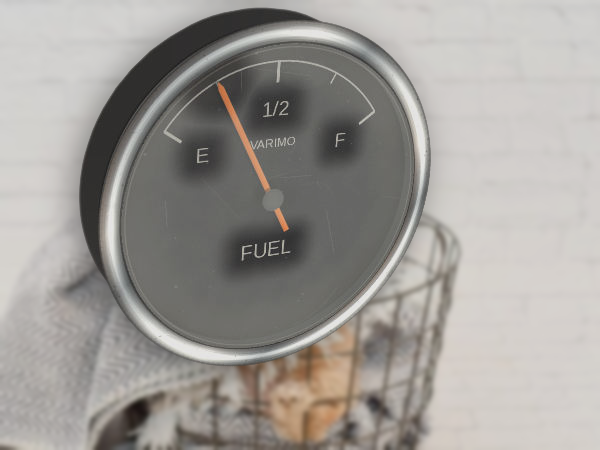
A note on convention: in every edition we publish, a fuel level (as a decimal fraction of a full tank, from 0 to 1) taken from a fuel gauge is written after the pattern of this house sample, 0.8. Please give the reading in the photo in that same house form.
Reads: 0.25
